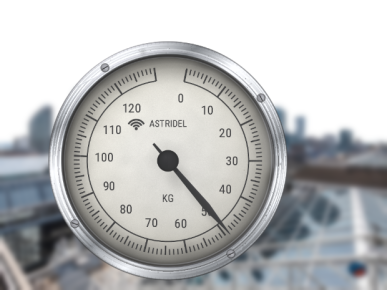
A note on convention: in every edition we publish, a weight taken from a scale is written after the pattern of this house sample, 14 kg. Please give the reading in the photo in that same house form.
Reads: 49 kg
